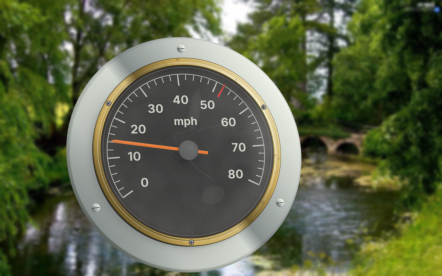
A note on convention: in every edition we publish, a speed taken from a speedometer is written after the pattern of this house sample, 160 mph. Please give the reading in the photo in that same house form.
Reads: 14 mph
